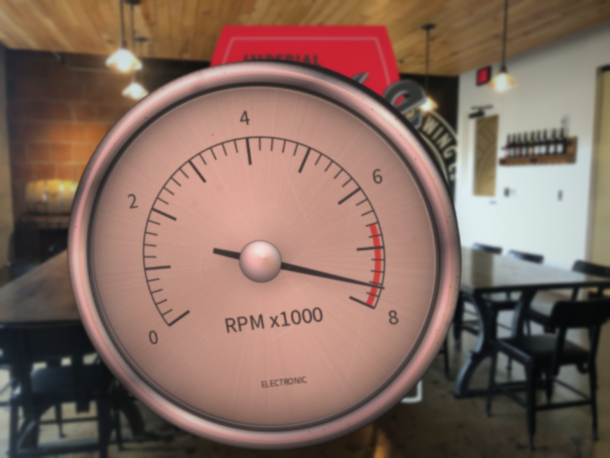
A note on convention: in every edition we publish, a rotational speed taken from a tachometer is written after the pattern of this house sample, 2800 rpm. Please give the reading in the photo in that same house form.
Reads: 7600 rpm
